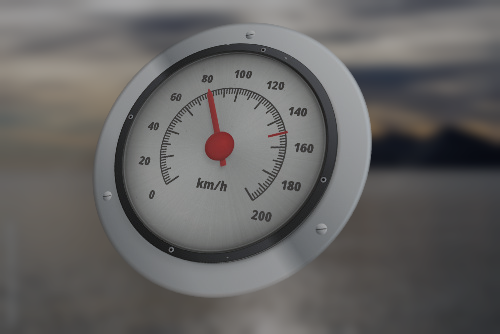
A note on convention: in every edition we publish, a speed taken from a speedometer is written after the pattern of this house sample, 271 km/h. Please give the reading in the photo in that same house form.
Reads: 80 km/h
